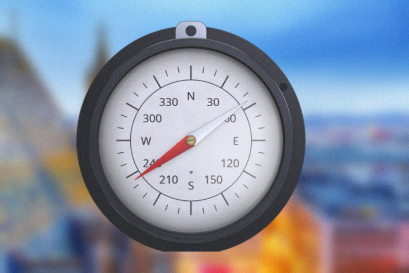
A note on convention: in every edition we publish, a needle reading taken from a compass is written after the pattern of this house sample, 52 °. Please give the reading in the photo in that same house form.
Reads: 235 °
